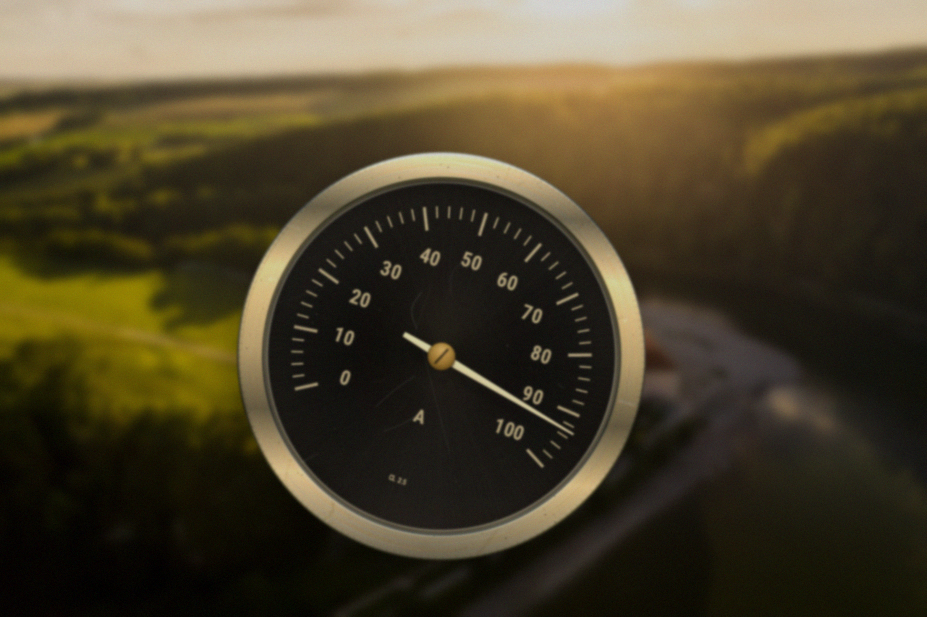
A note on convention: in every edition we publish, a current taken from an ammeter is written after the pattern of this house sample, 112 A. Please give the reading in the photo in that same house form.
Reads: 93 A
